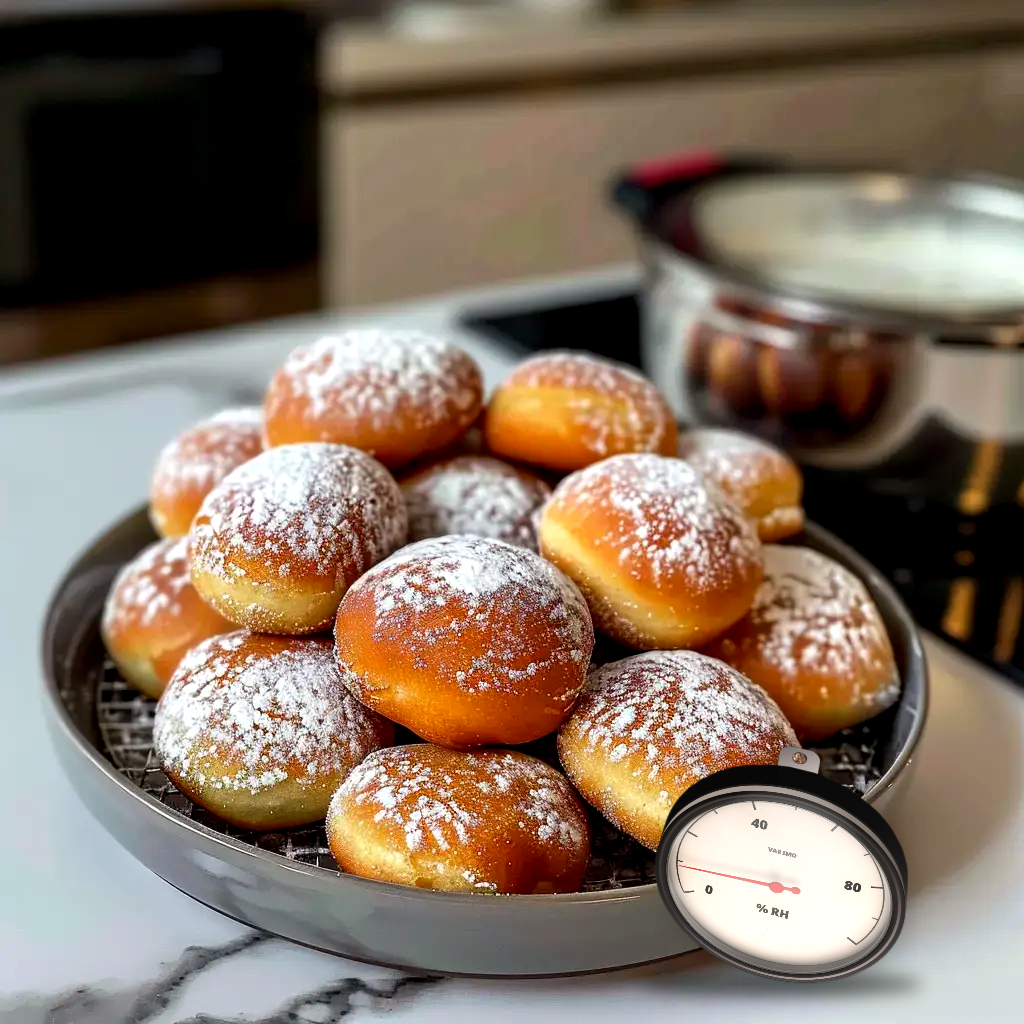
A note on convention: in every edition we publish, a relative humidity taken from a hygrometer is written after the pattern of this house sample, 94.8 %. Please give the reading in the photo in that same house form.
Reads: 10 %
